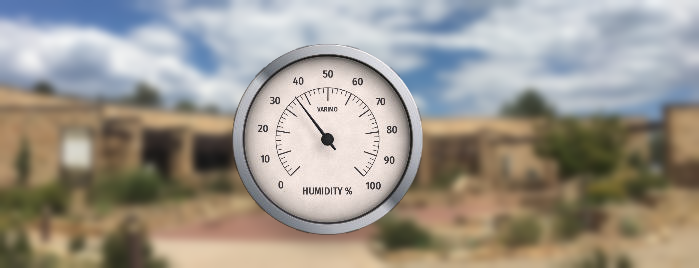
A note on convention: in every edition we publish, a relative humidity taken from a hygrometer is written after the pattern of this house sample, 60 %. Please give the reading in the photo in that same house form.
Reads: 36 %
